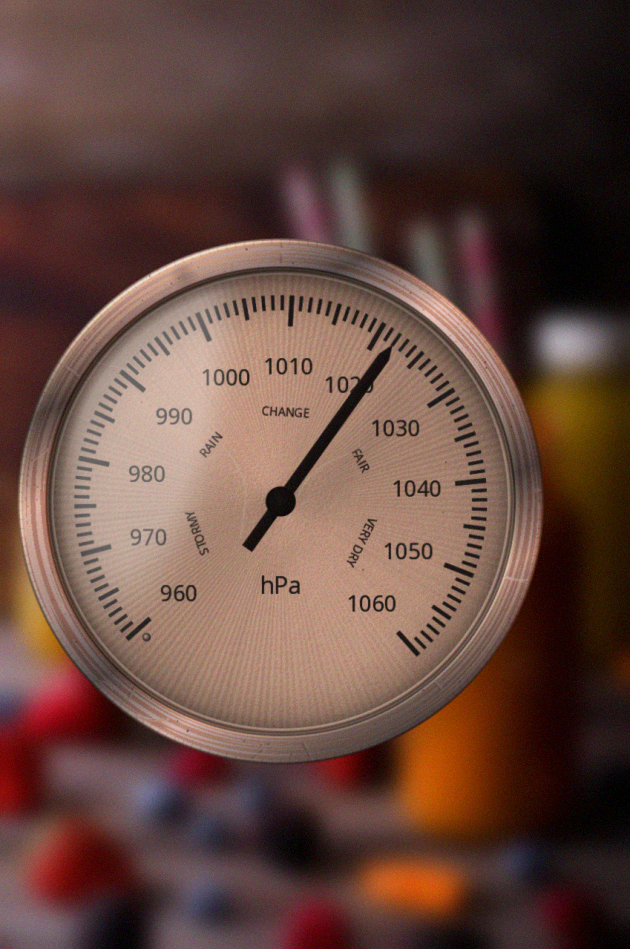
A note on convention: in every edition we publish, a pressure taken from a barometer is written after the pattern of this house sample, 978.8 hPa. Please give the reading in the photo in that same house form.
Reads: 1022 hPa
